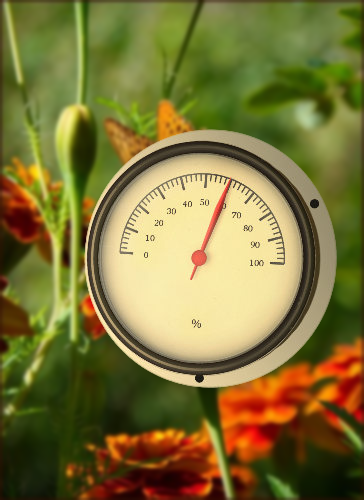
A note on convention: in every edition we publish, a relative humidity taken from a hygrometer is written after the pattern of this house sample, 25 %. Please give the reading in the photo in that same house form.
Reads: 60 %
